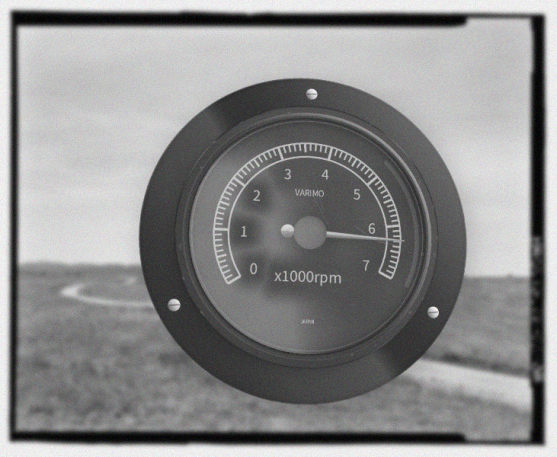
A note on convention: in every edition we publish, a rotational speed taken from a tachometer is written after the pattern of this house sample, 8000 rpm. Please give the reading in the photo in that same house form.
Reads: 6300 rpm
